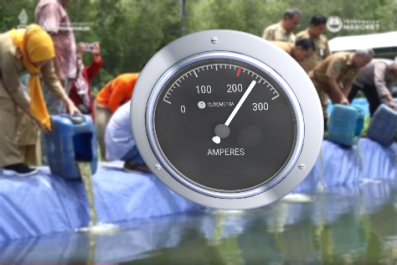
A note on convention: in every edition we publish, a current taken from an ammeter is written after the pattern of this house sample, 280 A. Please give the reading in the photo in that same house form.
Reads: 240 A
